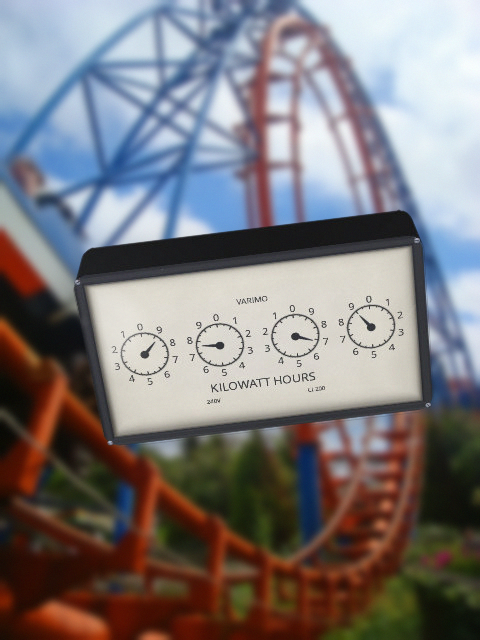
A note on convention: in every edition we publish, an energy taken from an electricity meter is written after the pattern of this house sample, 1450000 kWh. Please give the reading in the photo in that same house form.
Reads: 8769 kWh
